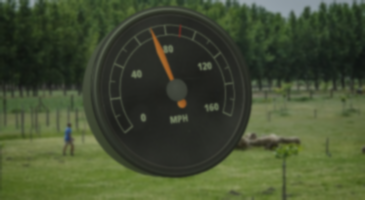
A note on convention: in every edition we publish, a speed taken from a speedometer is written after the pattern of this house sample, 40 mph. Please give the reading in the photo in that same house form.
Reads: 70 mph
